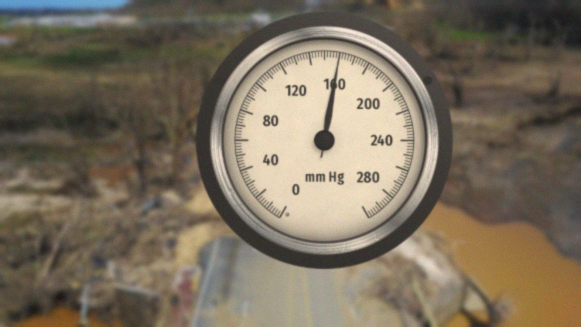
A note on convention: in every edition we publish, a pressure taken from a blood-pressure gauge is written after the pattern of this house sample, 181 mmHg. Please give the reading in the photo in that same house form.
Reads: 160 mmHg
